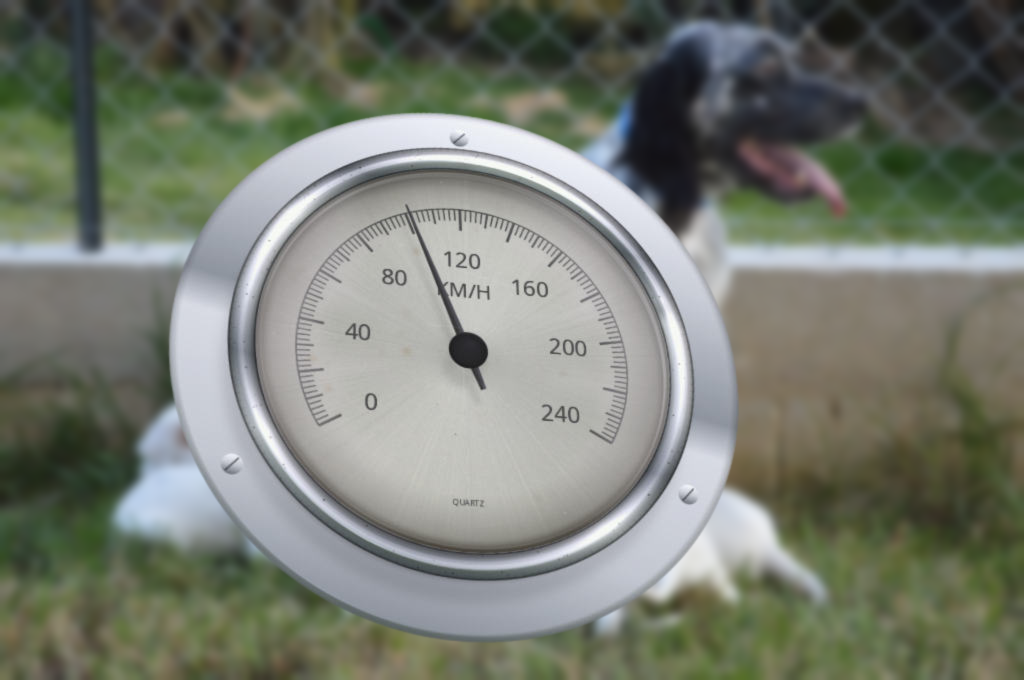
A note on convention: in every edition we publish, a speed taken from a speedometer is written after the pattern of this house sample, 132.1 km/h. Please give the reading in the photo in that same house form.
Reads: 100 km/h
